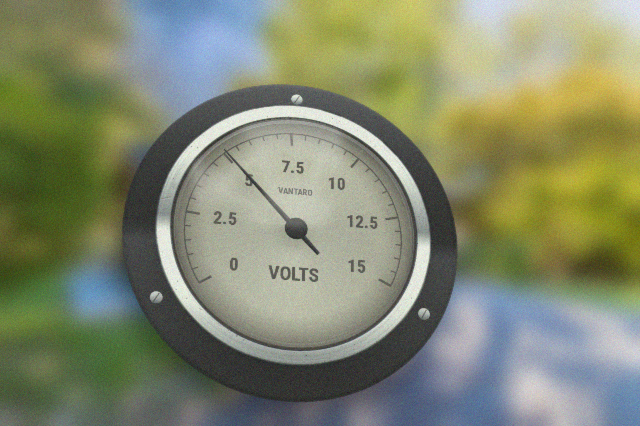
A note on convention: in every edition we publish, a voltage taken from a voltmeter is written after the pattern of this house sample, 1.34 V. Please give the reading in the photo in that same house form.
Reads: 5 V
